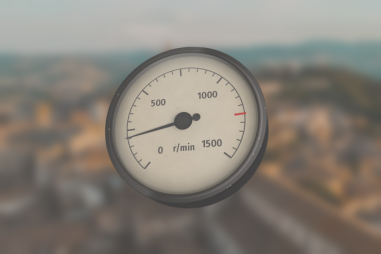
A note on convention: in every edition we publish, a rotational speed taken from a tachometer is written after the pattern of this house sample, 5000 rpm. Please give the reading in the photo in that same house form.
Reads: 200 rpm
